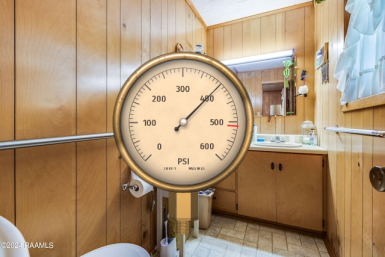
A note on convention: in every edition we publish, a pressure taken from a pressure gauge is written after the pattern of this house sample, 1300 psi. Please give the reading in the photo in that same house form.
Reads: 400 psi
